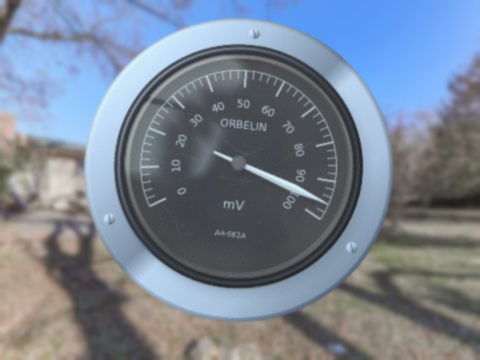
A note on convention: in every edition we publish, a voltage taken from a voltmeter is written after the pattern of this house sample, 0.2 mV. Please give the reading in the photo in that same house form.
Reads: 96 mV
